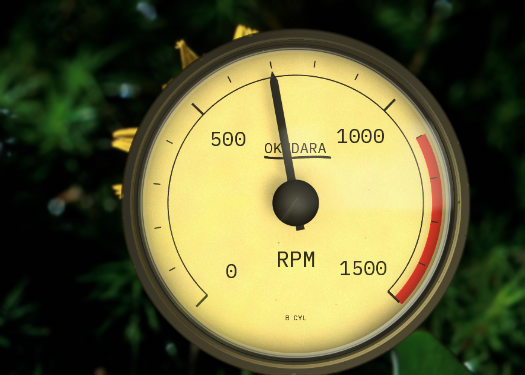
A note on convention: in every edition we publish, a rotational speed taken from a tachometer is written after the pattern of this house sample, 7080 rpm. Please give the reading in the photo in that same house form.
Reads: 700 rpm
